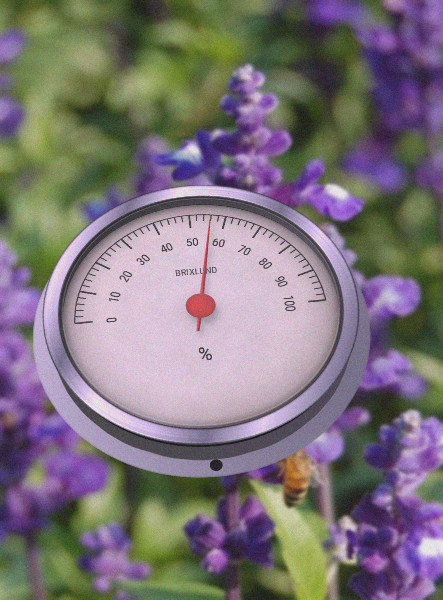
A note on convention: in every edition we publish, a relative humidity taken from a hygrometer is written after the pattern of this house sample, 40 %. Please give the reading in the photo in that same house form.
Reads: 56 %
